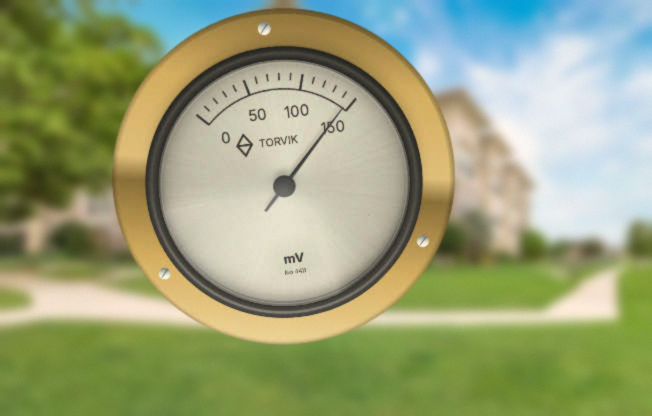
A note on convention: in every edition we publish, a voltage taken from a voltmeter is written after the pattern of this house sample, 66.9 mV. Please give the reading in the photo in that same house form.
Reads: 145 mV
